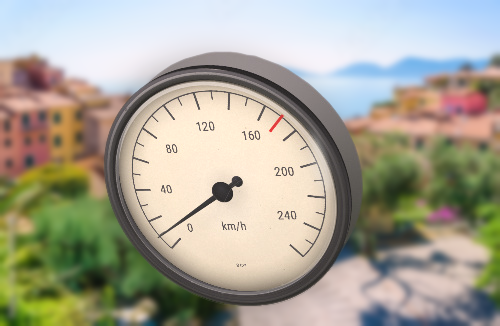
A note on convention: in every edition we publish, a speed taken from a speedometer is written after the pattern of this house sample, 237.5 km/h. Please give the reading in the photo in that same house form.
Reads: 10 km/h
